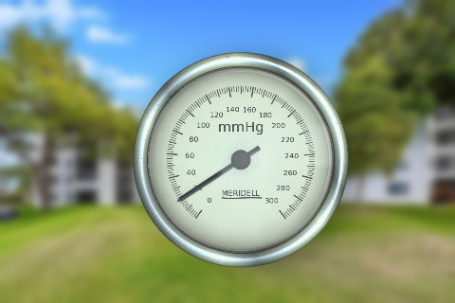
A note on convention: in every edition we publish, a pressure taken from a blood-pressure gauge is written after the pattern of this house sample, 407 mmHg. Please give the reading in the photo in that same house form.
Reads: 20 mmHg
